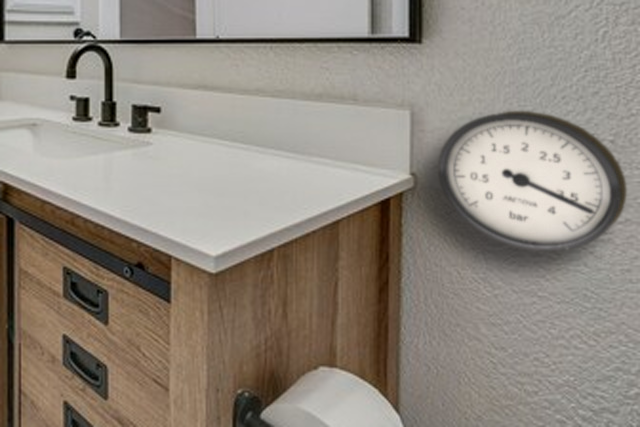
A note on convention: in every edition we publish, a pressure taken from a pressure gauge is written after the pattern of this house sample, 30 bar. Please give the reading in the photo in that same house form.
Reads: 3.6 bar
